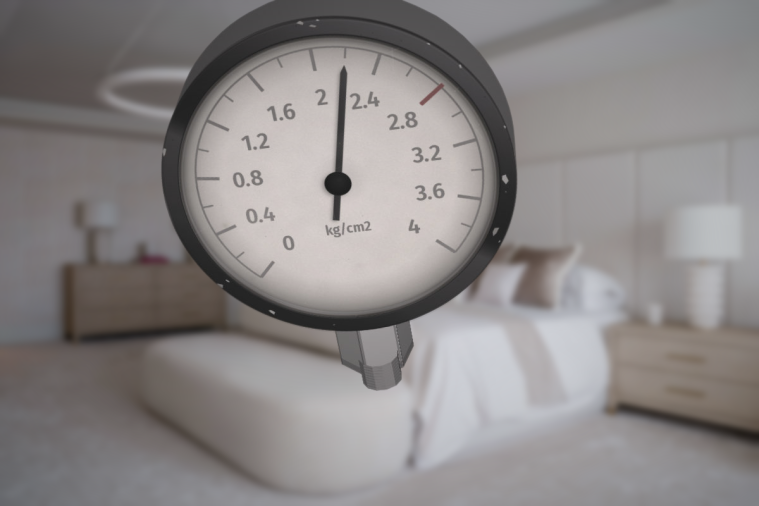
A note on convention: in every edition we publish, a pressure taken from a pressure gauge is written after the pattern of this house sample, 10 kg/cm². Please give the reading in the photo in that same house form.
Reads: 2.2 kg/cm²
